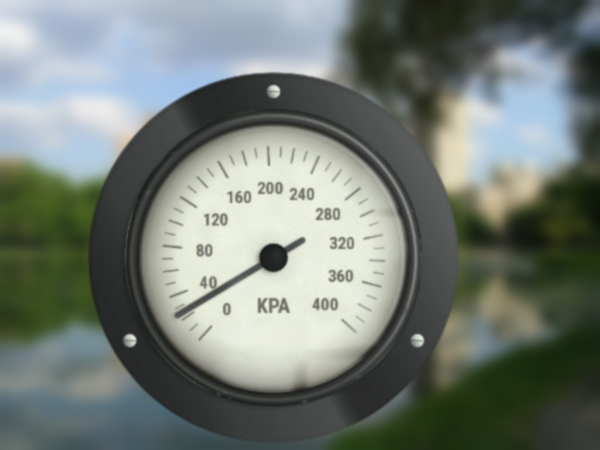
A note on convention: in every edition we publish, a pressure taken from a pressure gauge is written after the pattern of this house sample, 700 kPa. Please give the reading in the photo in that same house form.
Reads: 25 kPa
